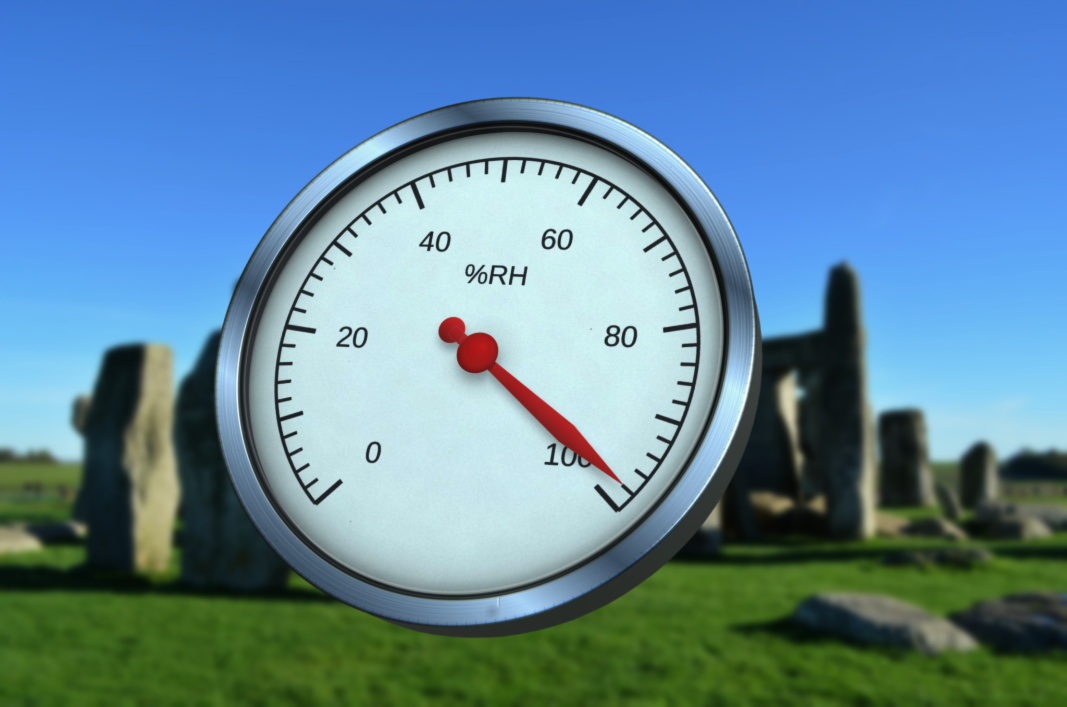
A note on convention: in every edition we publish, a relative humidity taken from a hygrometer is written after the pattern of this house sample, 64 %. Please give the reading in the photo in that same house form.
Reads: 98 %
